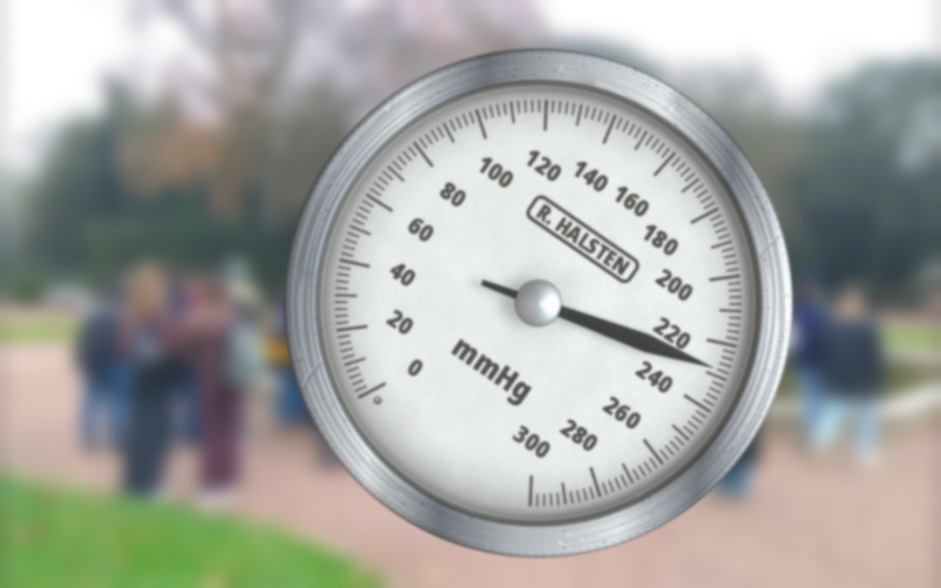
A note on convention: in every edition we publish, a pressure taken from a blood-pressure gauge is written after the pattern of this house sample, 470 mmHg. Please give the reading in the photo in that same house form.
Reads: 228 mmHg
